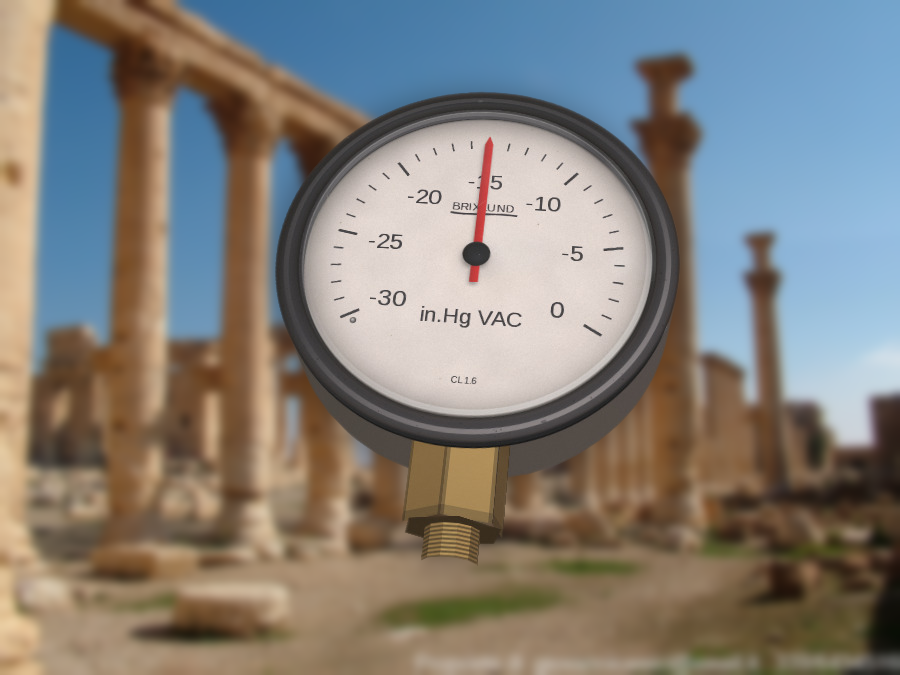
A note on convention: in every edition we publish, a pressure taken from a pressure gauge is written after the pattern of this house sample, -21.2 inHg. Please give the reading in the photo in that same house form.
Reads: -15 inHg
